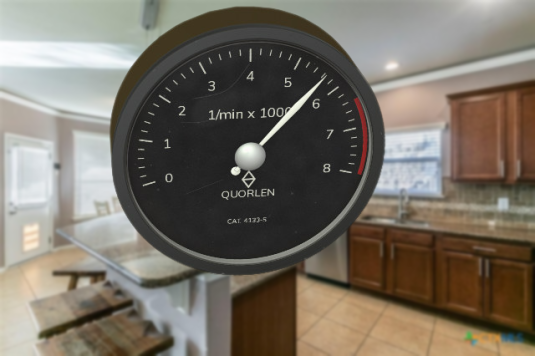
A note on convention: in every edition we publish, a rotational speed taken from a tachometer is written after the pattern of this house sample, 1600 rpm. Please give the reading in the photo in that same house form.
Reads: 5600 rpm
